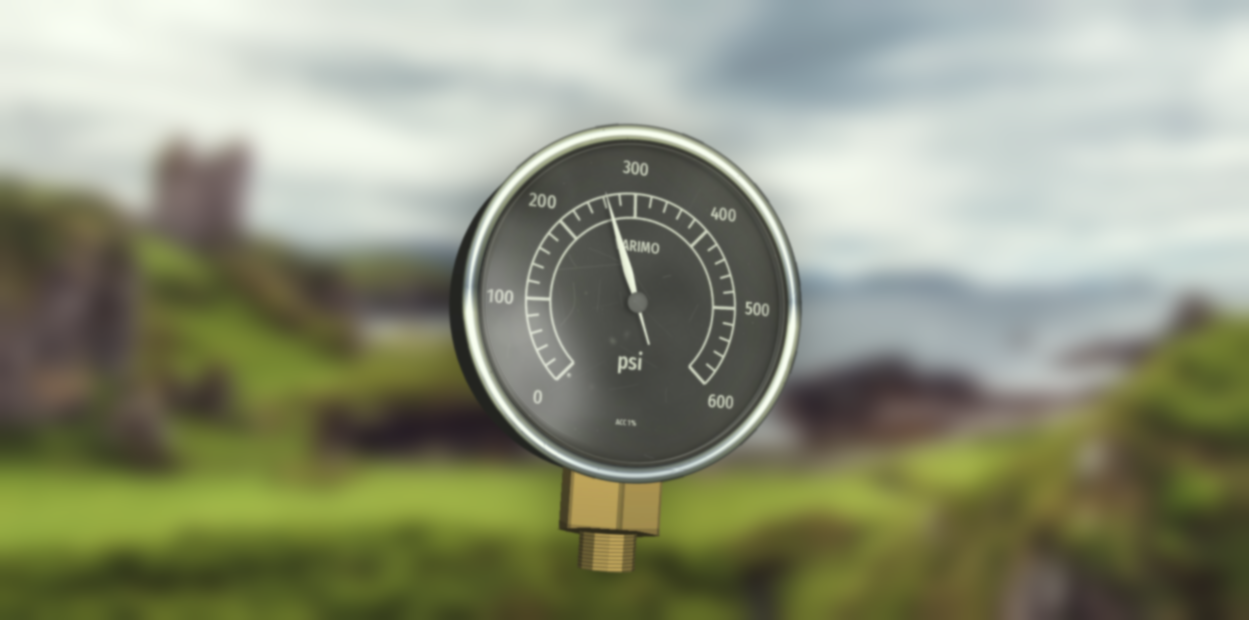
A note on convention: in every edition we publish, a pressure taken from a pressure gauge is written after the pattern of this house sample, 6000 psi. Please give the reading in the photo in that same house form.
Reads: 260 psi
